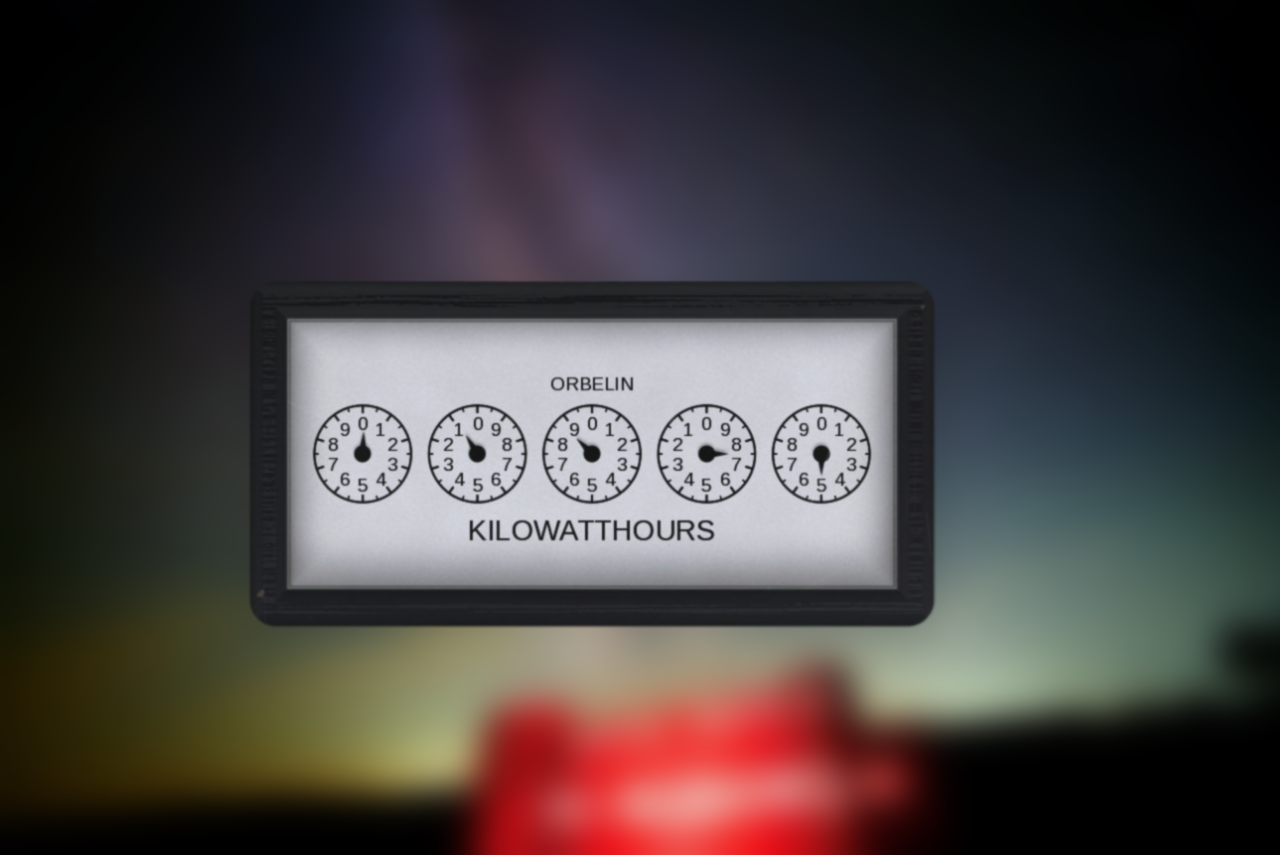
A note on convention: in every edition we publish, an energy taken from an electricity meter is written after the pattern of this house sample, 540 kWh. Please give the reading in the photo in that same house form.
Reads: 875 kWh
